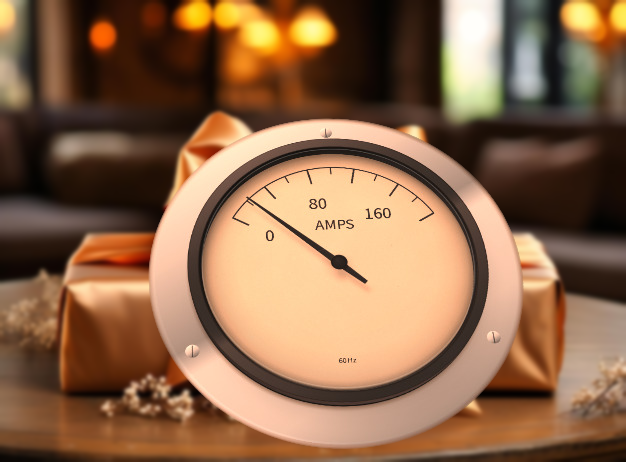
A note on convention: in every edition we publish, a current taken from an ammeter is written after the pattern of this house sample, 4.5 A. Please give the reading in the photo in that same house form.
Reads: 20 A
